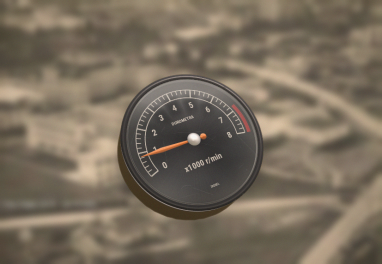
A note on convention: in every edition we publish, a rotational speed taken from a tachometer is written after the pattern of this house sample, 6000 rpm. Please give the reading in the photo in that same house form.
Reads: 800 rpm
